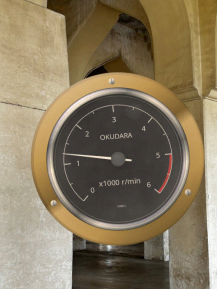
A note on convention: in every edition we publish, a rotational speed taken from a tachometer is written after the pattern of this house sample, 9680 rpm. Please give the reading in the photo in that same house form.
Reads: 1250 rpm
